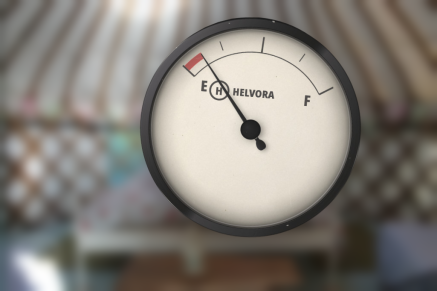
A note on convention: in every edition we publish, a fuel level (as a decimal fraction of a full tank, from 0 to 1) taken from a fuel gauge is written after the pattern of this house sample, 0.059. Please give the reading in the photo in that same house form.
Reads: 0.125
